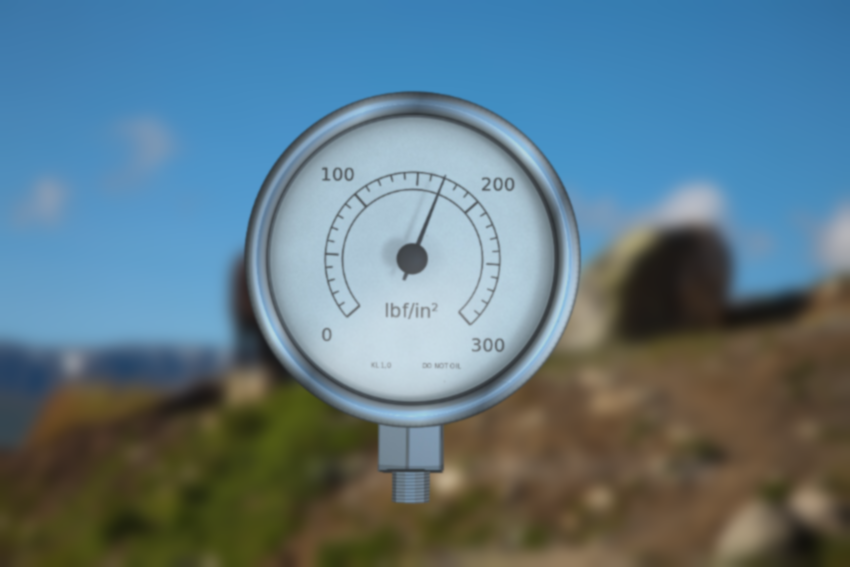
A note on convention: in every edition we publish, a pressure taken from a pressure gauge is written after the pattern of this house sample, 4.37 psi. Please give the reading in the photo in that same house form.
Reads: 170 psi
